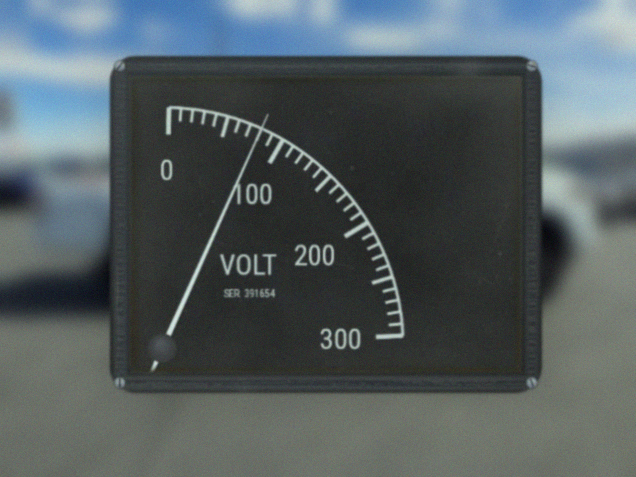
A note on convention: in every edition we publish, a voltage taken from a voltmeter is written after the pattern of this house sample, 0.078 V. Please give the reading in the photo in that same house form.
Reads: 80 V
